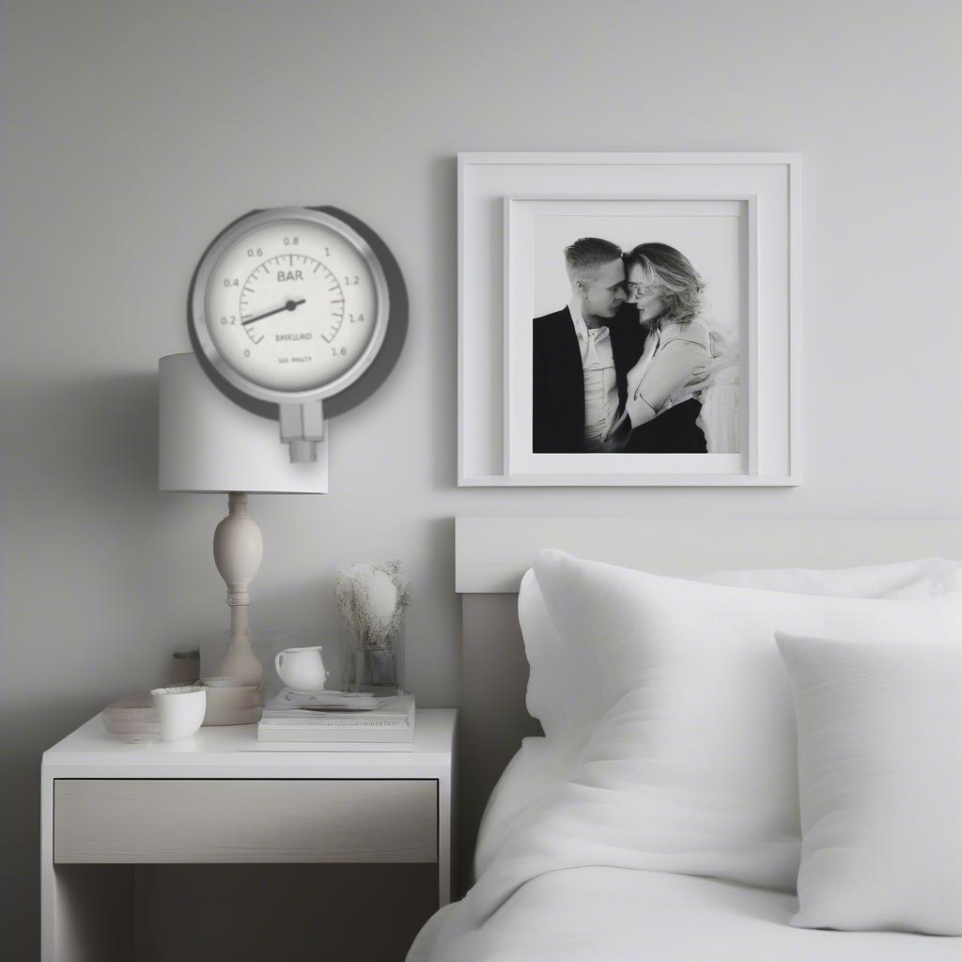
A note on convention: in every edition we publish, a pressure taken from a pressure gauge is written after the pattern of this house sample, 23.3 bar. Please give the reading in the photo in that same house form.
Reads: 0.15 bar
